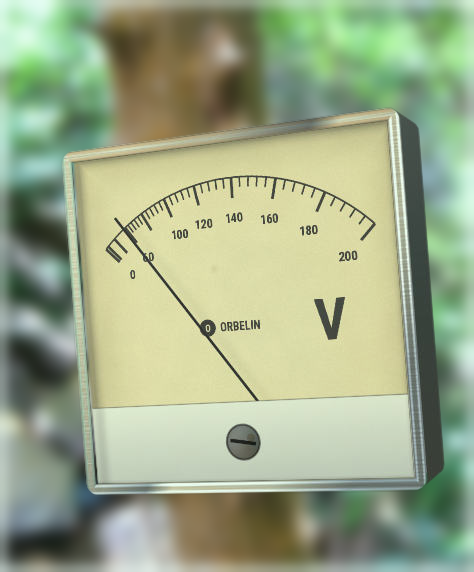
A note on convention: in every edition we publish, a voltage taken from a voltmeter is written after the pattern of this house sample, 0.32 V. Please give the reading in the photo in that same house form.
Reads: 60 V
